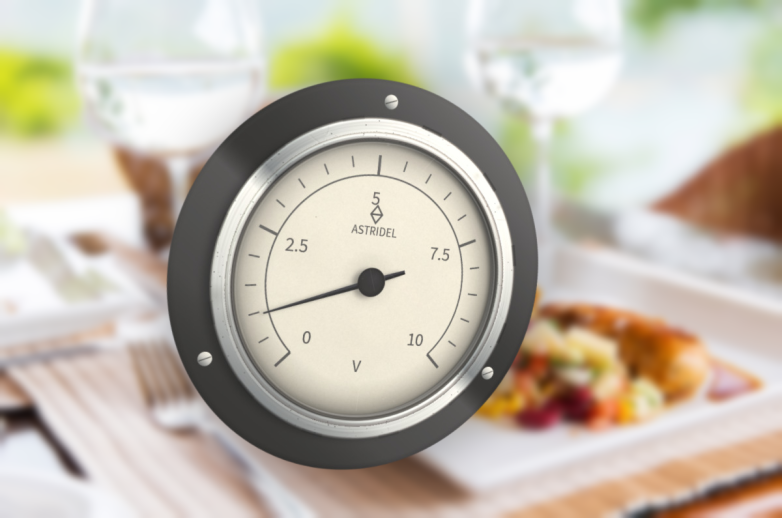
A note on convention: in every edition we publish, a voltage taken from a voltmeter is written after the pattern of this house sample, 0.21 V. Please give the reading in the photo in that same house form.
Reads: 1 V
